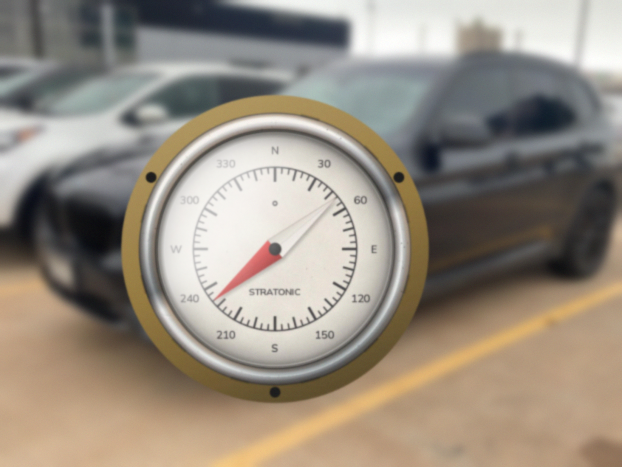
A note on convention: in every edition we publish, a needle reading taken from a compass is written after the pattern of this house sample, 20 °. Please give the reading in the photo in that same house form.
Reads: 230 °
